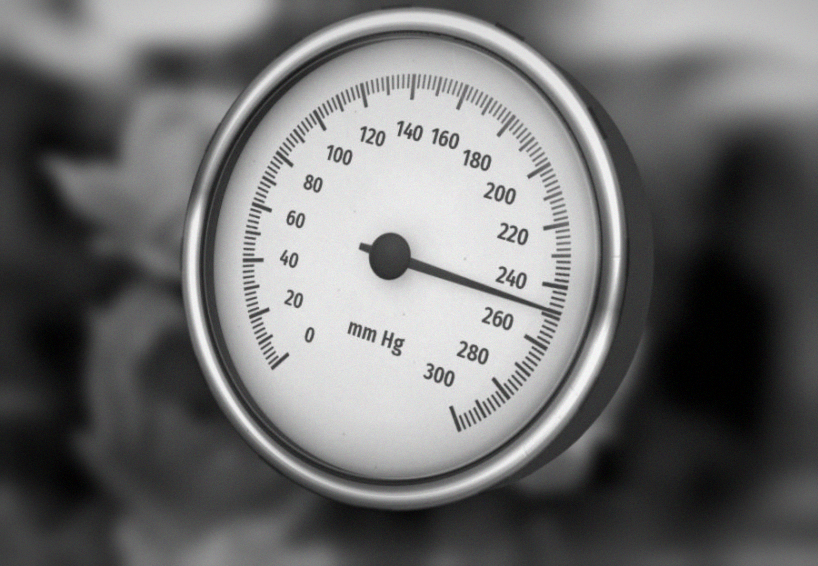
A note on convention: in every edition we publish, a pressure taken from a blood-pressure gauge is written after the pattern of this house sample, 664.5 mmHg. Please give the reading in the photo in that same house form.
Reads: 248 mmHg
